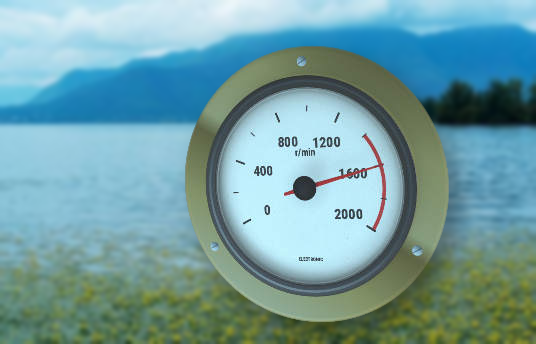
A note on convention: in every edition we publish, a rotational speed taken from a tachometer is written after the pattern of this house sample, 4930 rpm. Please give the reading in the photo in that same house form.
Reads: 1600 rpm
